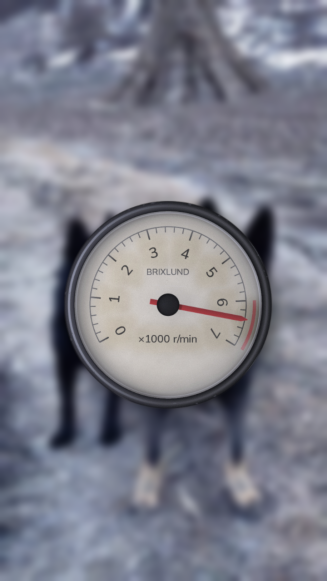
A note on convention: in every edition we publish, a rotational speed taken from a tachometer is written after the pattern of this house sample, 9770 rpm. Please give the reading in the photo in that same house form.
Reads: 6400 rpm
